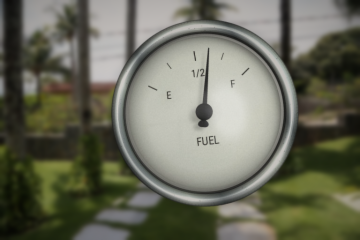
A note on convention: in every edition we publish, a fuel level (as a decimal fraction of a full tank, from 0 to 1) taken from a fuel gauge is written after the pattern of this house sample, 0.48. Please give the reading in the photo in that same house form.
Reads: 0.625
